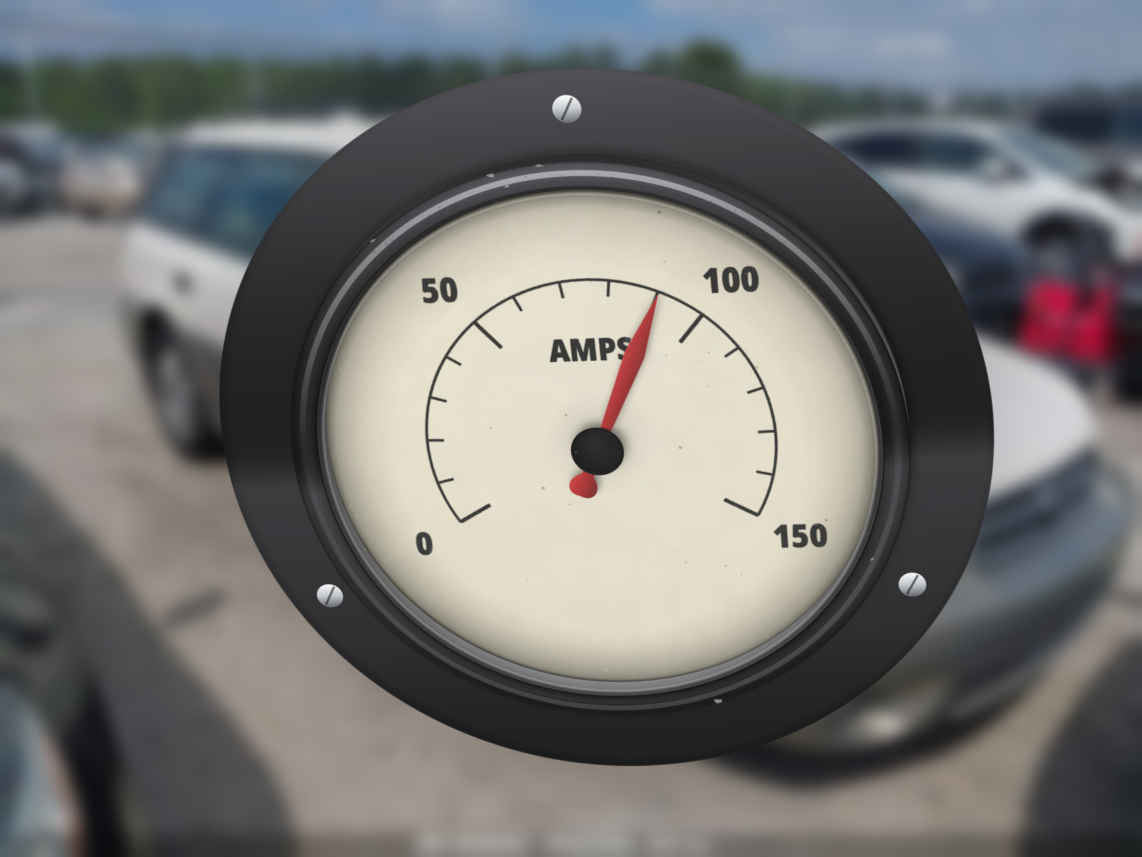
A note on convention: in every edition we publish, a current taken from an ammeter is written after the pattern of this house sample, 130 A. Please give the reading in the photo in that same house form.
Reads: 90 A
